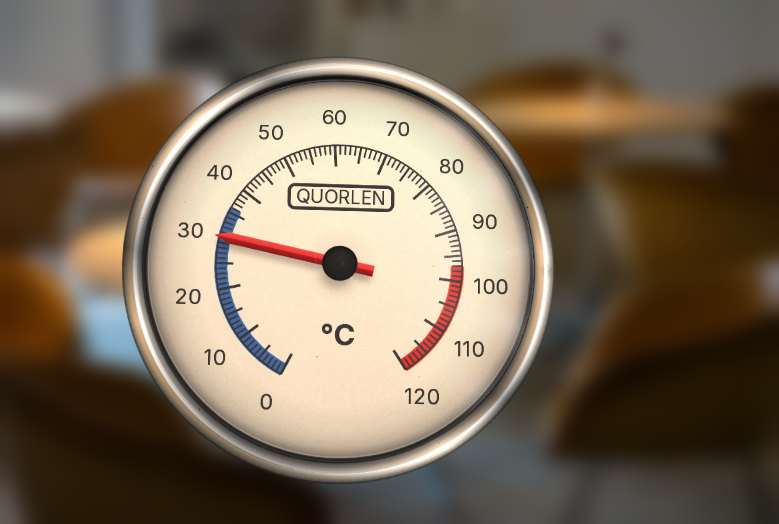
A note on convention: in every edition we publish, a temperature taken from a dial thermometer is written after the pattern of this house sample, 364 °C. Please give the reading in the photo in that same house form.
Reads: 30 °C
